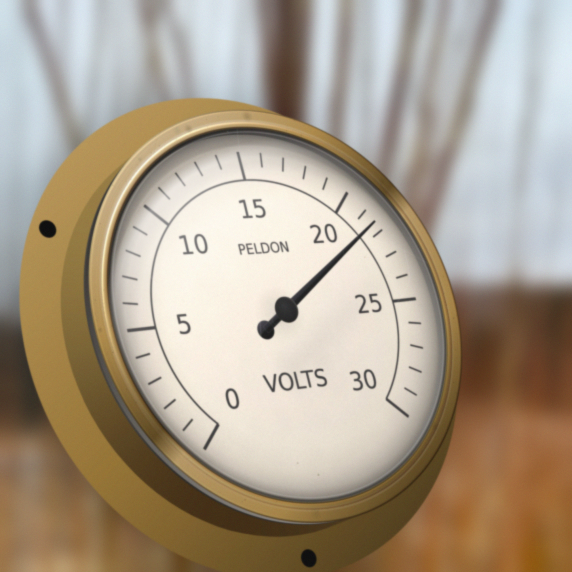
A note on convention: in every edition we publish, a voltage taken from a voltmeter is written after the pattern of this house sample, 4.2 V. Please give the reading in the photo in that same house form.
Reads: 21.5 V
